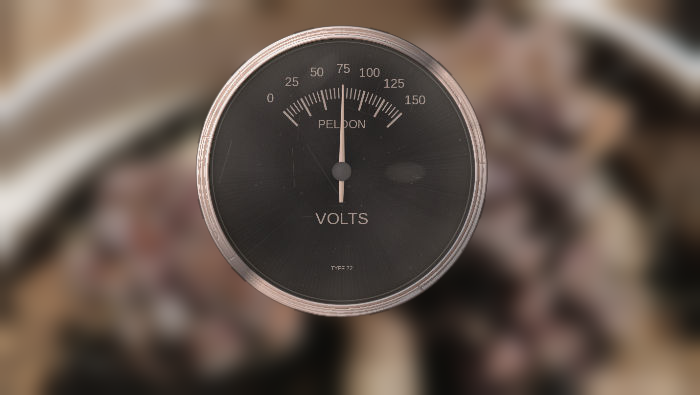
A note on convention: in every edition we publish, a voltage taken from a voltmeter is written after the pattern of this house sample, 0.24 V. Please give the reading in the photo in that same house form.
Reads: 75 V
